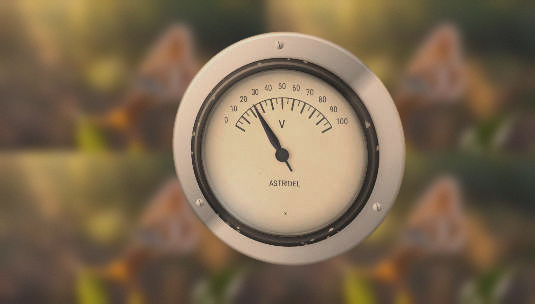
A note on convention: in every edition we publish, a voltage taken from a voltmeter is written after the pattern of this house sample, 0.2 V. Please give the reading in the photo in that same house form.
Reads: 25 V
